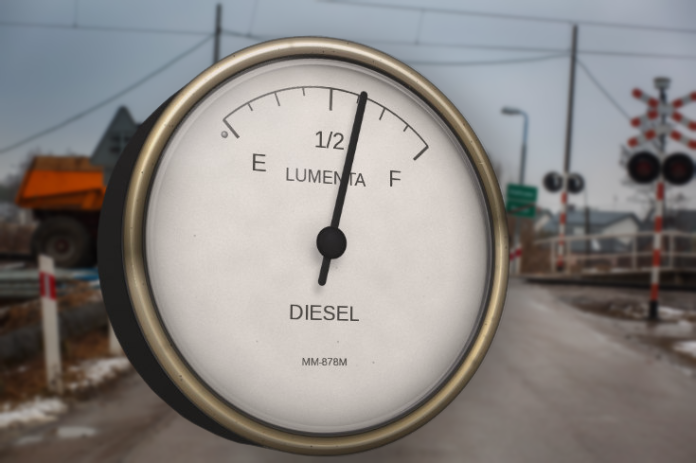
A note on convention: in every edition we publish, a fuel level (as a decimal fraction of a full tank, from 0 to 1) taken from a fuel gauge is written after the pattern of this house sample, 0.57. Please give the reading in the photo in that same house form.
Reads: 0.625
